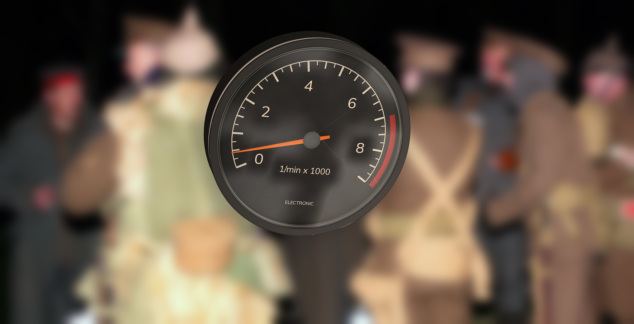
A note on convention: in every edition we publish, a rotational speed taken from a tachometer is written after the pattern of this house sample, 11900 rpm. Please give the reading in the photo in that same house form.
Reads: 500 rpm
